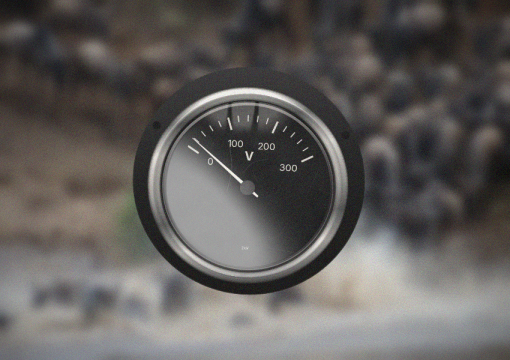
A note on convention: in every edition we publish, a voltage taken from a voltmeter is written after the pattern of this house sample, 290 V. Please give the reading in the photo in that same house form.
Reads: 20 V
